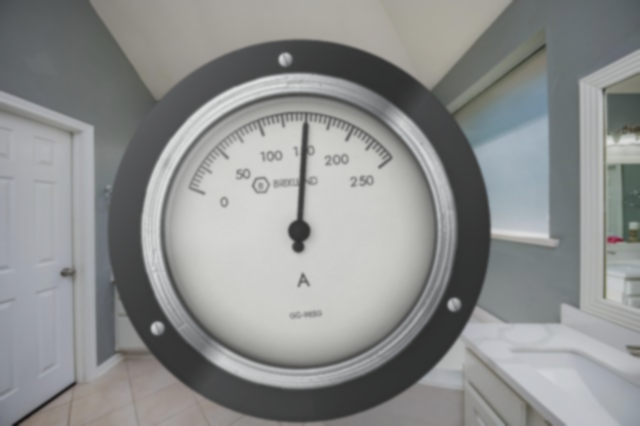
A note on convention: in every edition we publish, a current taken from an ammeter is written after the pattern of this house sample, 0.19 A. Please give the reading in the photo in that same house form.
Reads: 150 A
